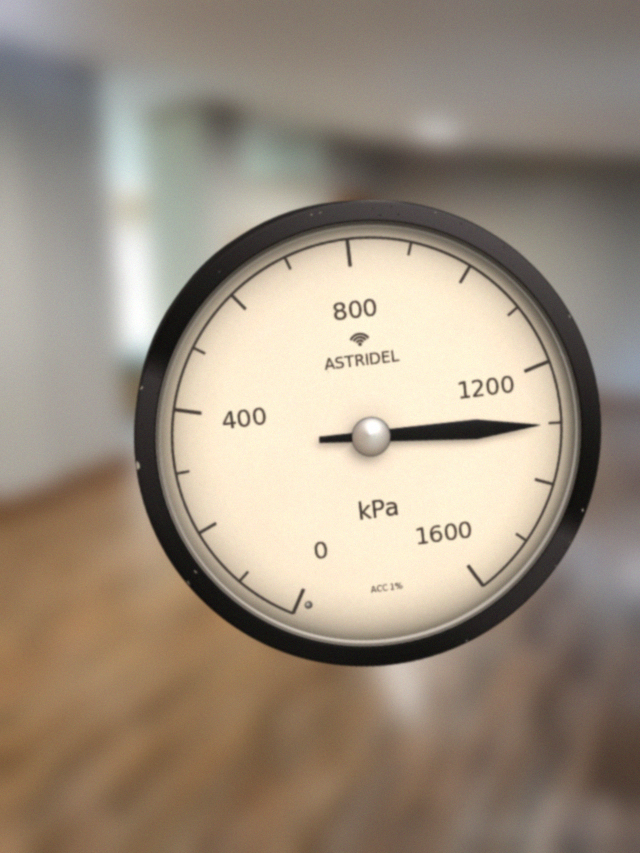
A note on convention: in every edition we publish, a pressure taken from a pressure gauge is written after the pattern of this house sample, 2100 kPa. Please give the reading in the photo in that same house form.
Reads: 1300 kPa
